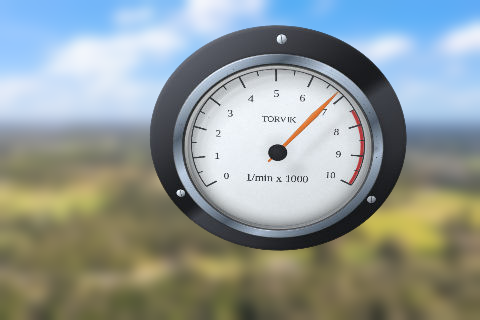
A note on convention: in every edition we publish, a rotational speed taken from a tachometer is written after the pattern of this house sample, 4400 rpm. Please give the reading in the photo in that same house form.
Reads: 6750 rpm
